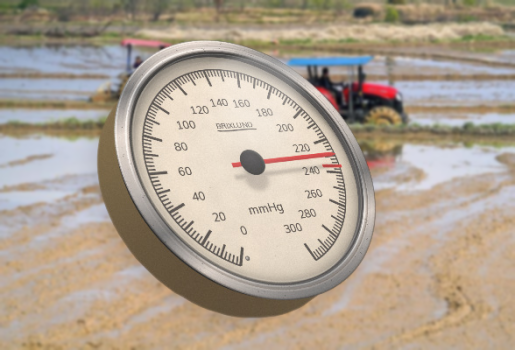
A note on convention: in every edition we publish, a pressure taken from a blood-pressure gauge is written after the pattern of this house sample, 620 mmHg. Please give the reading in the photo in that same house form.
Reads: 230 mmHg
